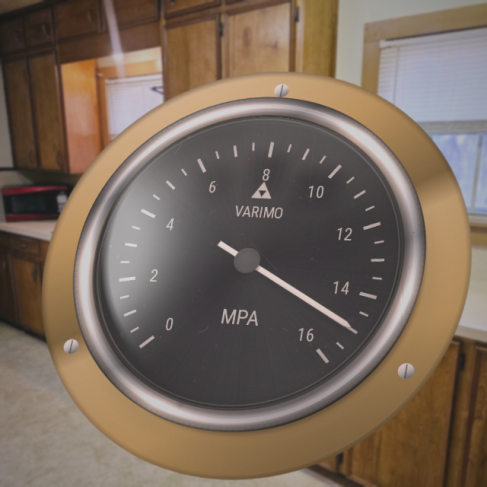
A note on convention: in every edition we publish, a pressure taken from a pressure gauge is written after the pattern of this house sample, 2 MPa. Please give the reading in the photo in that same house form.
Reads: 15 MPa
